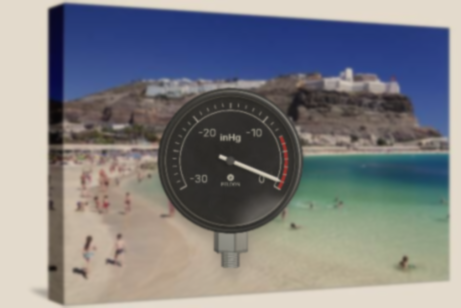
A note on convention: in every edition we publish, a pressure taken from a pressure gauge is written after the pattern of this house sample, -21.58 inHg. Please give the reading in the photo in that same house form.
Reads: -1 inHg
